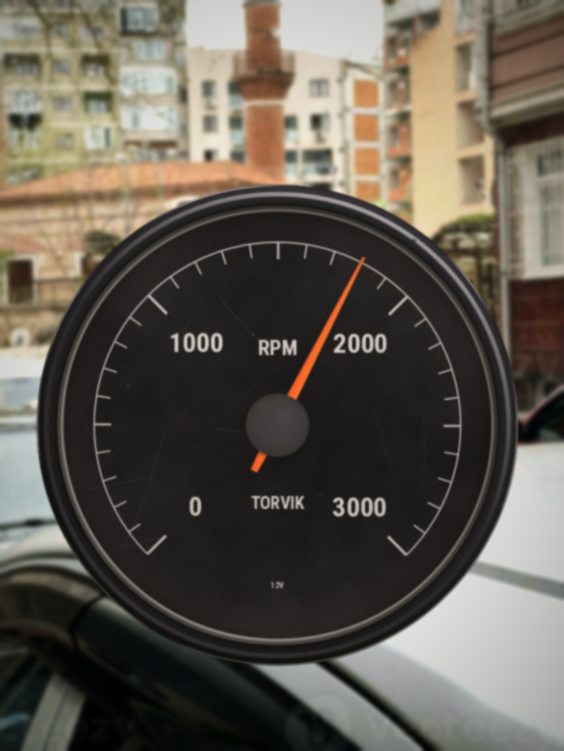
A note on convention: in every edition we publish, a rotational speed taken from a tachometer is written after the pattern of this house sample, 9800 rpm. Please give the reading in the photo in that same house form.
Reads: 1800 rpm
